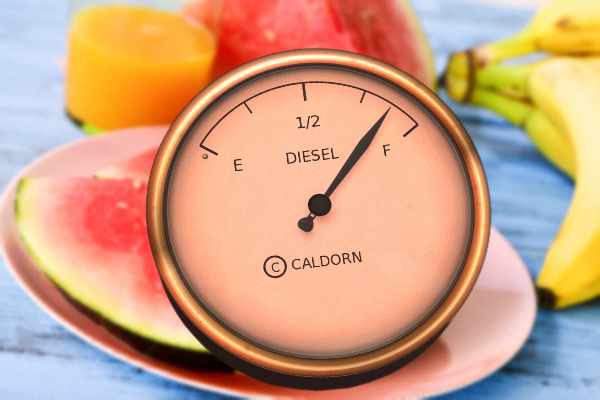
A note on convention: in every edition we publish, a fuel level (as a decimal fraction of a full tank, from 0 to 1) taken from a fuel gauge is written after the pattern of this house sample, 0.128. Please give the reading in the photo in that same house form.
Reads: 0.875
